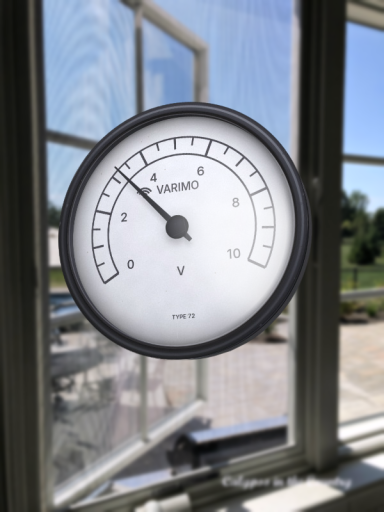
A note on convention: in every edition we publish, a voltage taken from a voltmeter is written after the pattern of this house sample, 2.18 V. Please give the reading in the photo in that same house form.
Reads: 3.25 V
